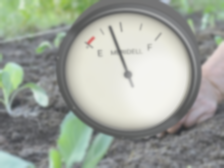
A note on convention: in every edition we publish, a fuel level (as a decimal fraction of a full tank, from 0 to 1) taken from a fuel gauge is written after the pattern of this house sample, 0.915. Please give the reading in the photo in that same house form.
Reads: 0.375
